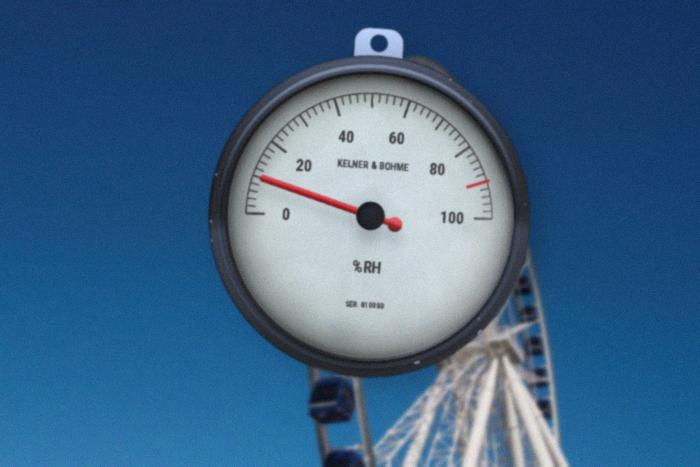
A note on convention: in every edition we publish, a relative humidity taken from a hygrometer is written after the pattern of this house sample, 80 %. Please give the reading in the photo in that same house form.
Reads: 10 %
